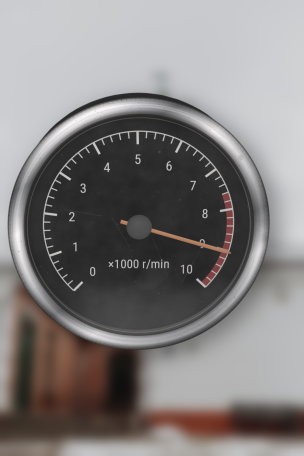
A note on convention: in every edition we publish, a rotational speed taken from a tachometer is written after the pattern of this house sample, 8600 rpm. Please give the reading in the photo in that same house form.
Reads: 9000 rpm
